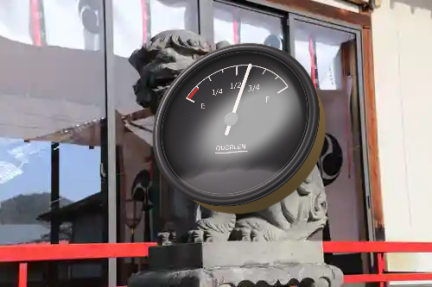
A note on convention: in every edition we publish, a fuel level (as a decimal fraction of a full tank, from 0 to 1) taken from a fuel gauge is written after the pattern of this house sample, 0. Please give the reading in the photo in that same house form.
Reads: 0.625
